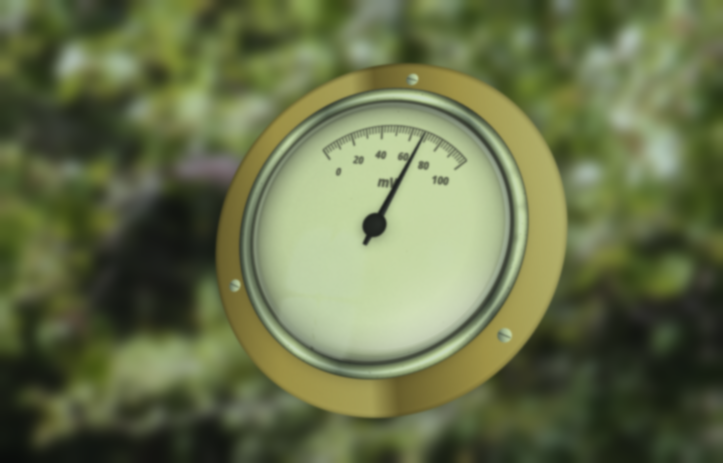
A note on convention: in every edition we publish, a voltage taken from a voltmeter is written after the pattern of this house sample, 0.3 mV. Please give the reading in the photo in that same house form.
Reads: 70 mV
